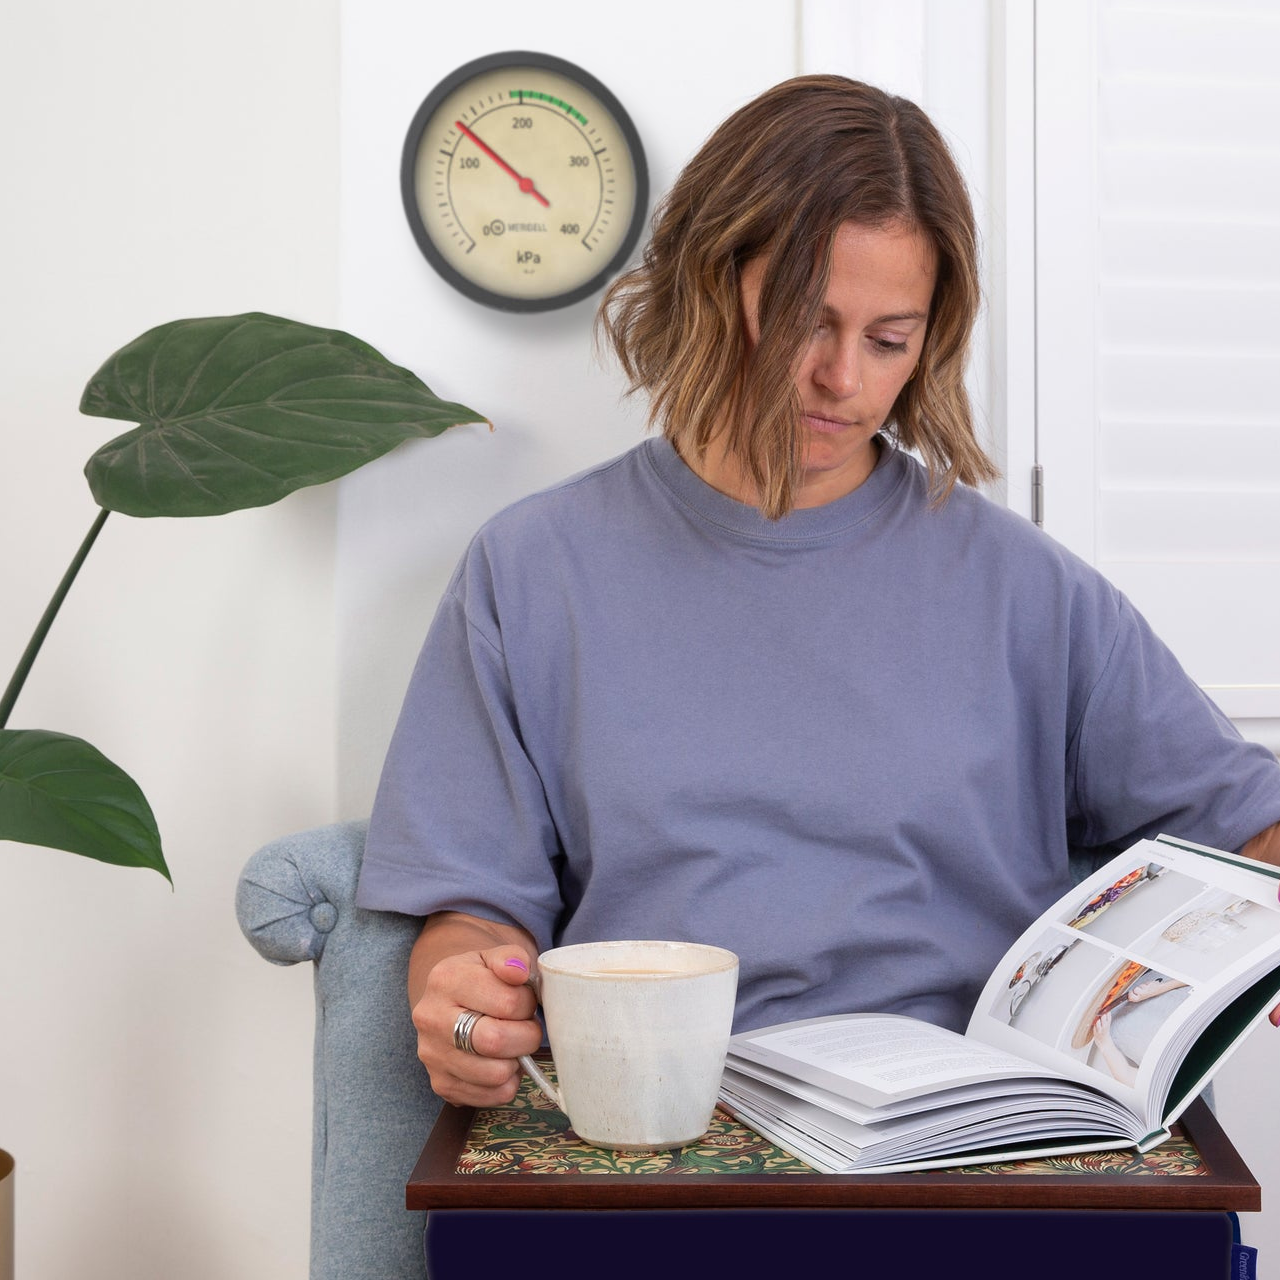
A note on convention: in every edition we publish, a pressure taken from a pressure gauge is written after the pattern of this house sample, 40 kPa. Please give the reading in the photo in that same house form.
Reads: 130 kPa
